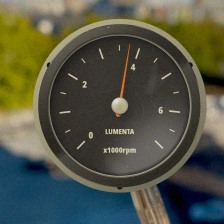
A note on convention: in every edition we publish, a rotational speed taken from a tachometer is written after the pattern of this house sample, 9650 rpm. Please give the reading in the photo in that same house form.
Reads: 3750 rpm
